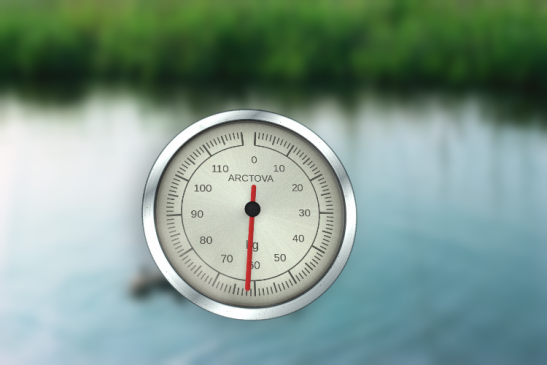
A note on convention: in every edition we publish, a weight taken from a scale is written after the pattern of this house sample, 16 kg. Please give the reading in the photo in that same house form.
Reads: 62 kg
